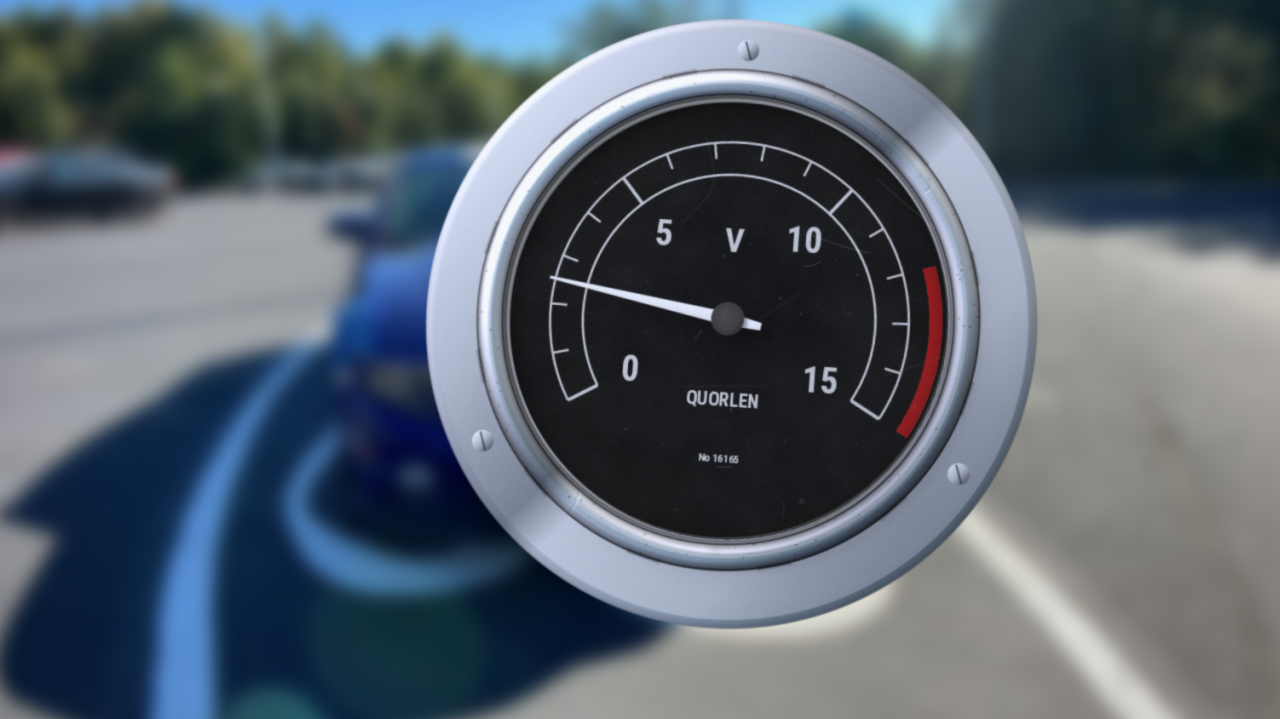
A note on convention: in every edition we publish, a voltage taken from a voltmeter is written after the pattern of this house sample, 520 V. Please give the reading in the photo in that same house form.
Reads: 2.5 V
